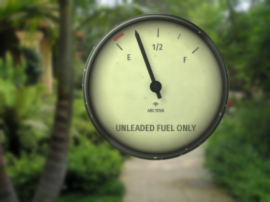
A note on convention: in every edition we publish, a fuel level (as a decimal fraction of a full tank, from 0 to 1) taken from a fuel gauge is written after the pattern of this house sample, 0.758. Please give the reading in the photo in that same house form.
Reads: 0.25
